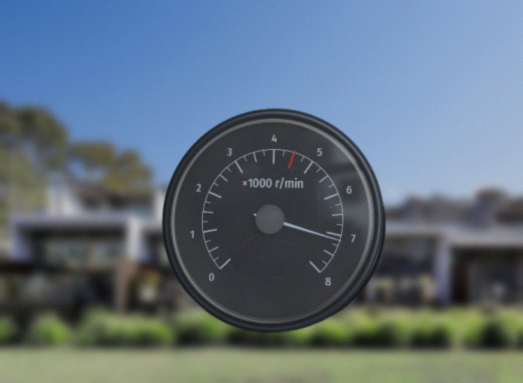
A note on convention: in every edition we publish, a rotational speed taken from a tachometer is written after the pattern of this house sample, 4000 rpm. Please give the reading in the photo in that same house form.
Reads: 7125 rpm
